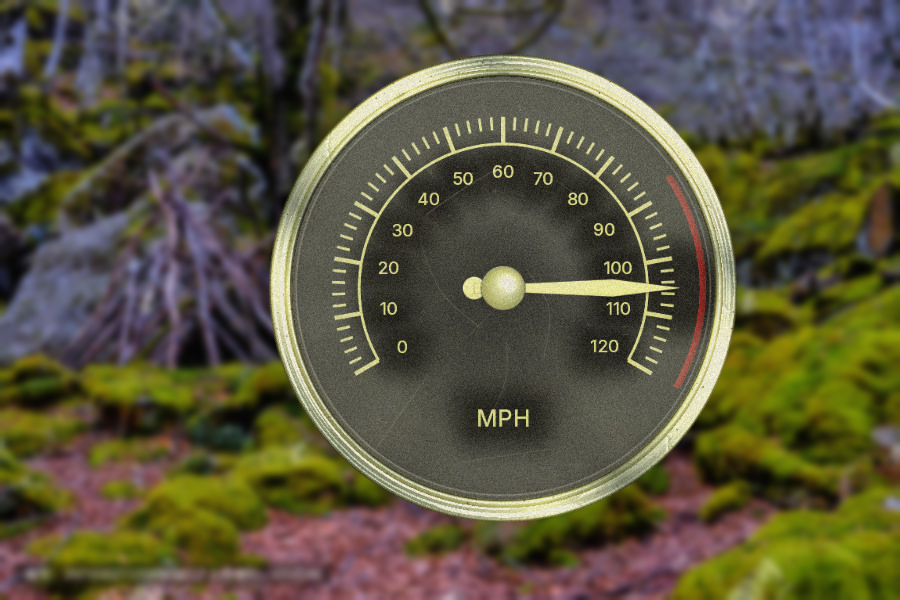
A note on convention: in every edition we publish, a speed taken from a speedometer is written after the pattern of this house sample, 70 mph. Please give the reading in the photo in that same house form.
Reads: 105 mph
